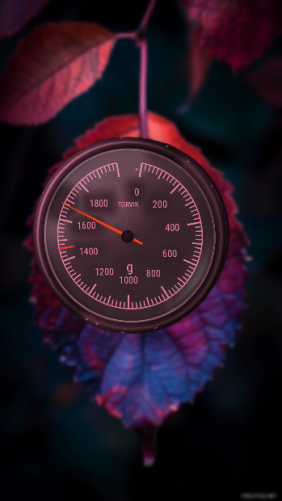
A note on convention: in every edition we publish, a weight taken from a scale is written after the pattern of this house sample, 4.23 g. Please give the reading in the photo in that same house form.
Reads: 1680 g
